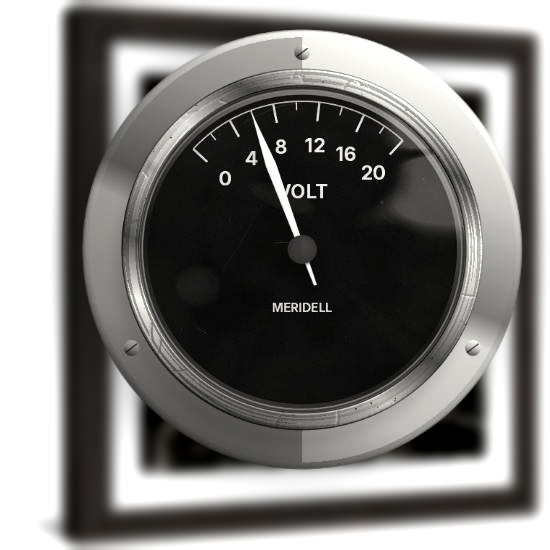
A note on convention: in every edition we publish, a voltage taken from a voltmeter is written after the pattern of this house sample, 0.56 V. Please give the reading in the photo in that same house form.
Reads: 6 V
